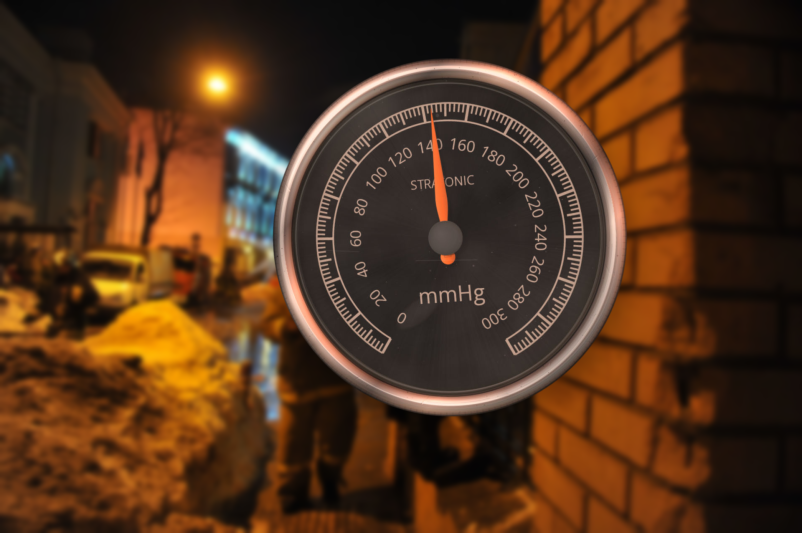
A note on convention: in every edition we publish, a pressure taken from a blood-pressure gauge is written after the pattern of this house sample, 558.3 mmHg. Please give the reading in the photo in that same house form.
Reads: 144 mmHg
